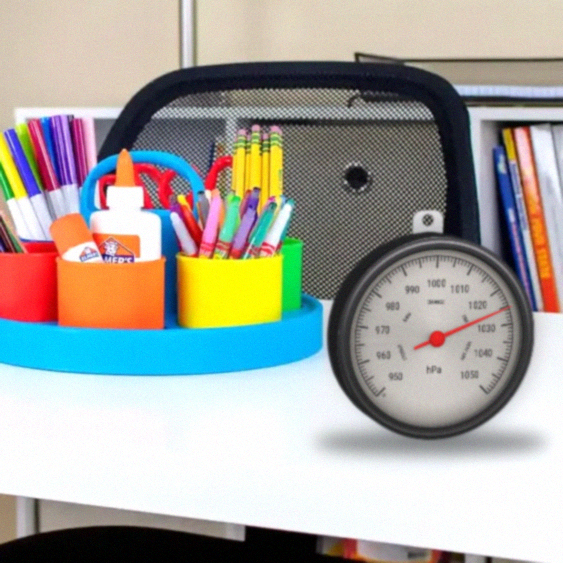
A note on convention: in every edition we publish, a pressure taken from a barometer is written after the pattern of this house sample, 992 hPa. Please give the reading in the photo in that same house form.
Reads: 1025 hPa
